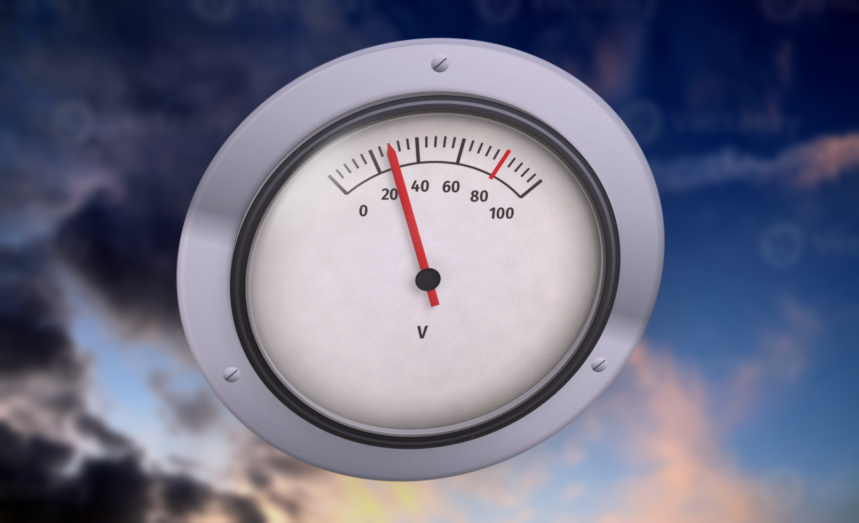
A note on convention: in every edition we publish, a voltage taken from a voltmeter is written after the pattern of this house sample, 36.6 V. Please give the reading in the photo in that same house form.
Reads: 28 V
